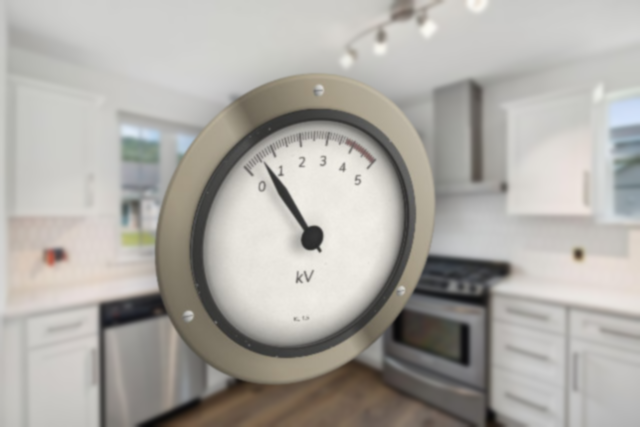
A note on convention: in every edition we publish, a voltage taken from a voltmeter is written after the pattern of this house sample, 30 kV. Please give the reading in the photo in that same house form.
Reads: 0.5 kV
